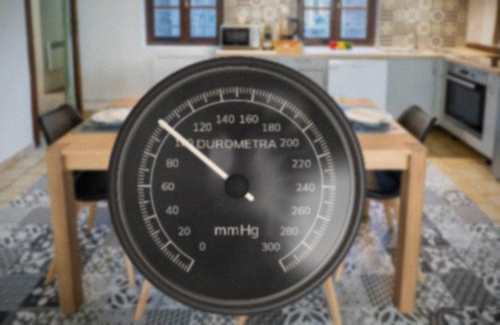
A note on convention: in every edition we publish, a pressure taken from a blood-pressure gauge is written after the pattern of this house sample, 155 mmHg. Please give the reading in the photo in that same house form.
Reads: 100 mmHg
